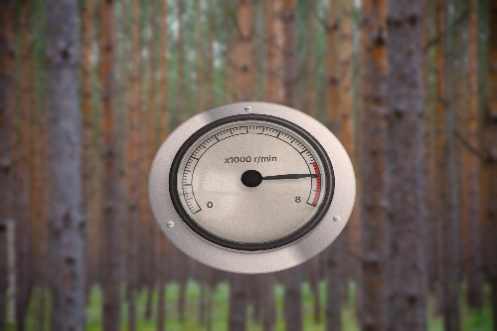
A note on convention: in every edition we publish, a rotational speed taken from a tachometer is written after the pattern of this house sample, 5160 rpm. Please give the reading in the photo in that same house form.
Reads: 7000 rpm
